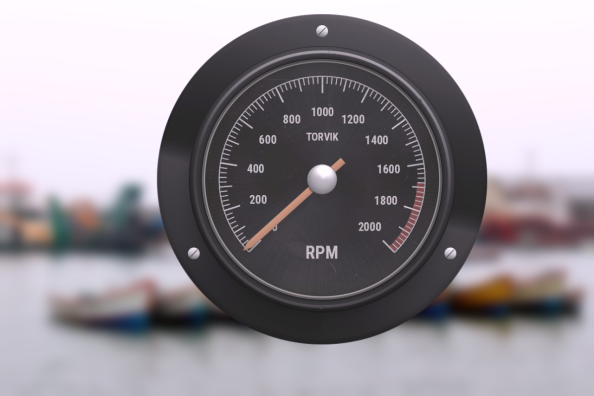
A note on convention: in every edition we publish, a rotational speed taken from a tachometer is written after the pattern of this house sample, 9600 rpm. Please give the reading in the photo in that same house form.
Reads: 20 rpm
